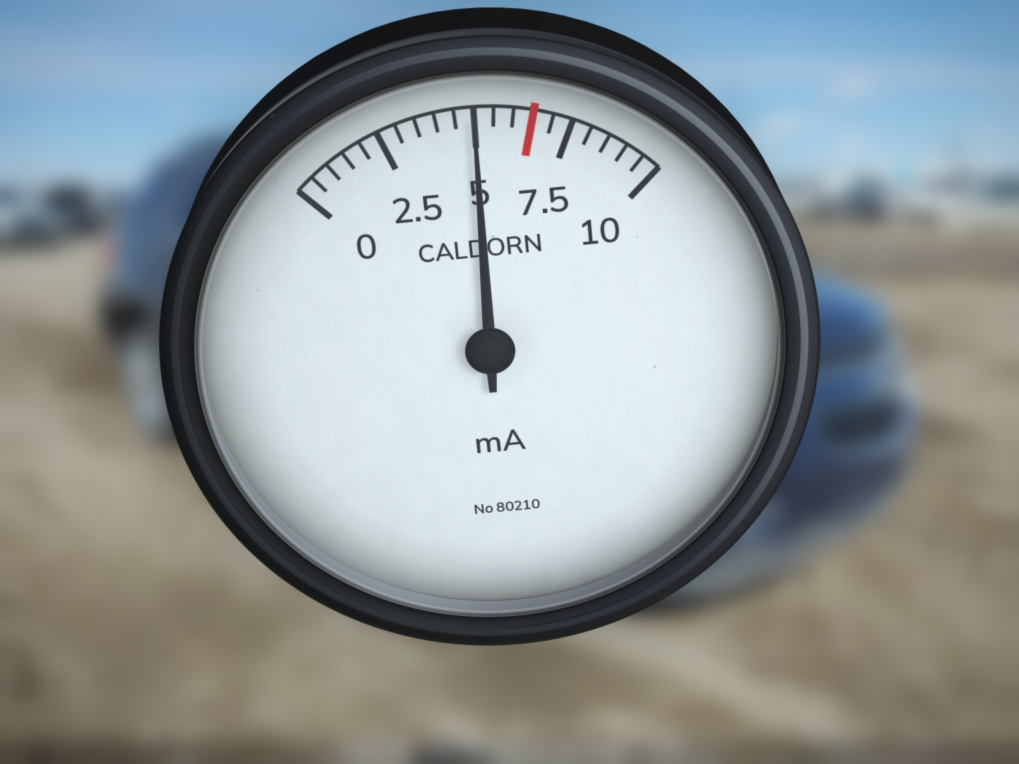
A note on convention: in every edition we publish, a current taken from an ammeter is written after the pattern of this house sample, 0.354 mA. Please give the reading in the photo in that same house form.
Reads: 5 mA
